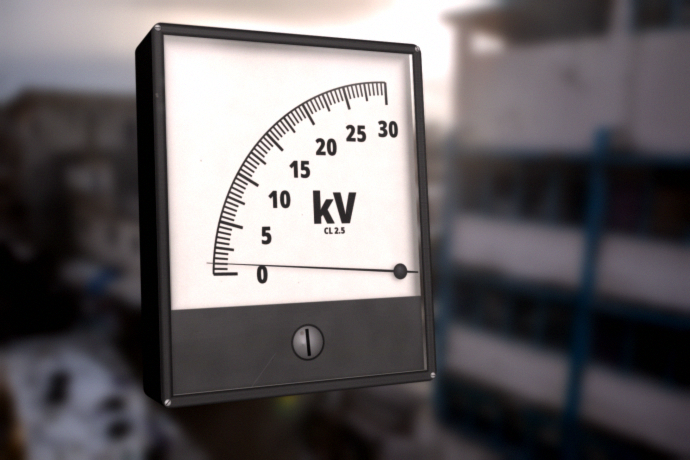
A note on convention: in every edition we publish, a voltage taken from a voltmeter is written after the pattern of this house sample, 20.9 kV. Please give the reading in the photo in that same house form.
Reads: 1 kV
